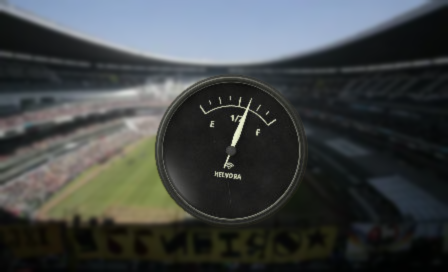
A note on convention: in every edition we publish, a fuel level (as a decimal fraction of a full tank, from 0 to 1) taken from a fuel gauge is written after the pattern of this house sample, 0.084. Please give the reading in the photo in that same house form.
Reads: 0.625
